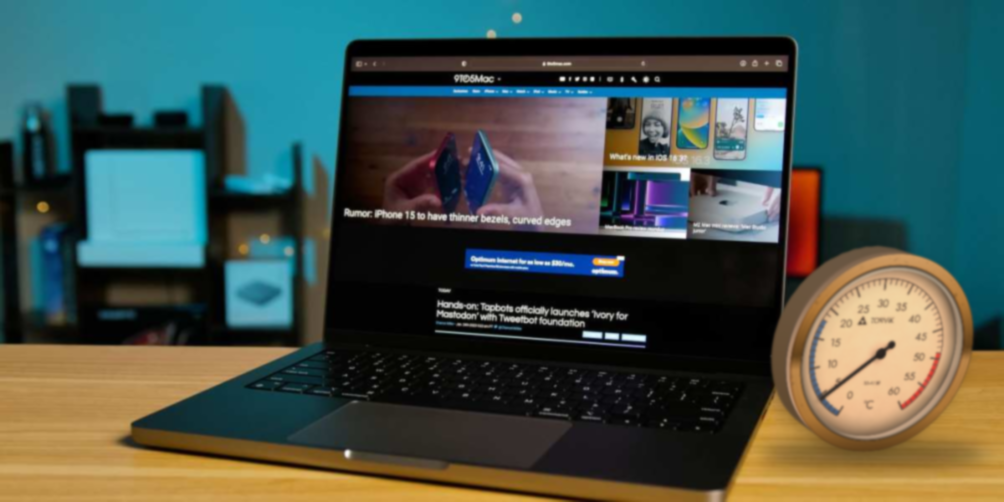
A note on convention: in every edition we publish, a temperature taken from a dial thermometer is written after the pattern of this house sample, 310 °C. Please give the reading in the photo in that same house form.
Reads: 5 °C
